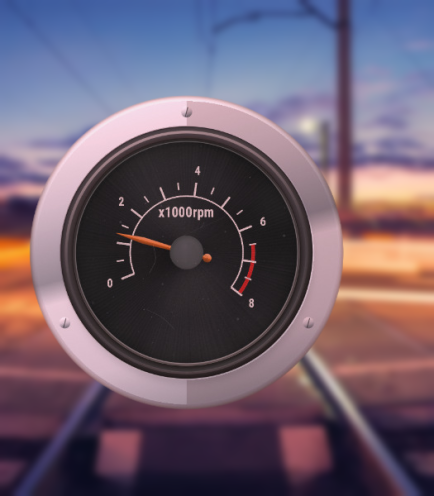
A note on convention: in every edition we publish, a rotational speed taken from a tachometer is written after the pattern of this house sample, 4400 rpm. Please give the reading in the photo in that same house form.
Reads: 1250 rpm
